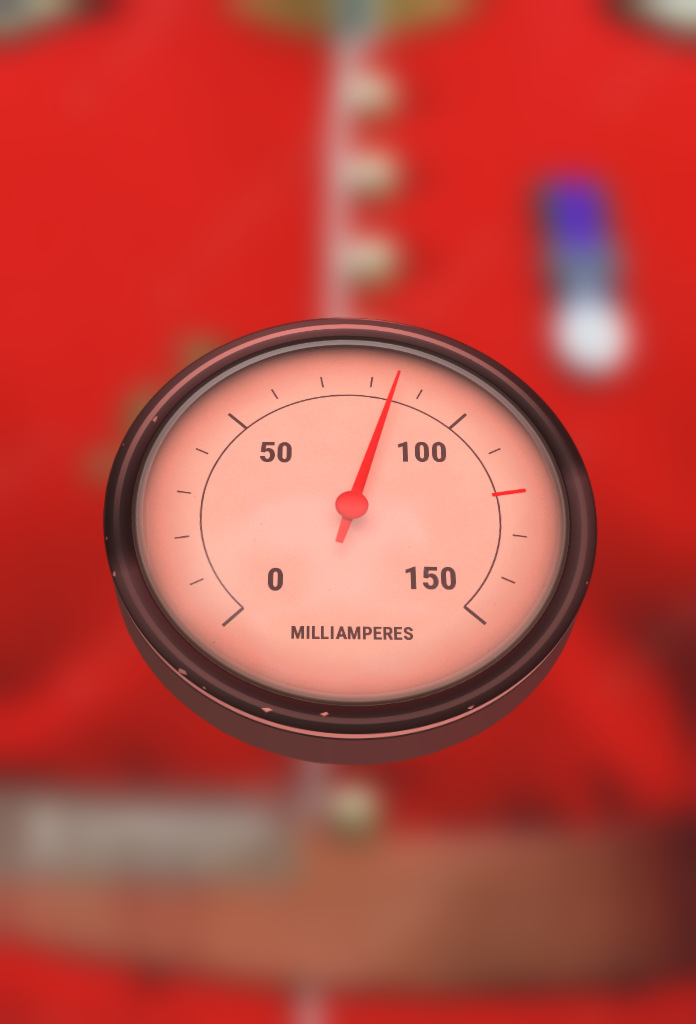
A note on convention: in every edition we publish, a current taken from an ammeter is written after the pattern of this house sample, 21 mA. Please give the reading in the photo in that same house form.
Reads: 85 mA
